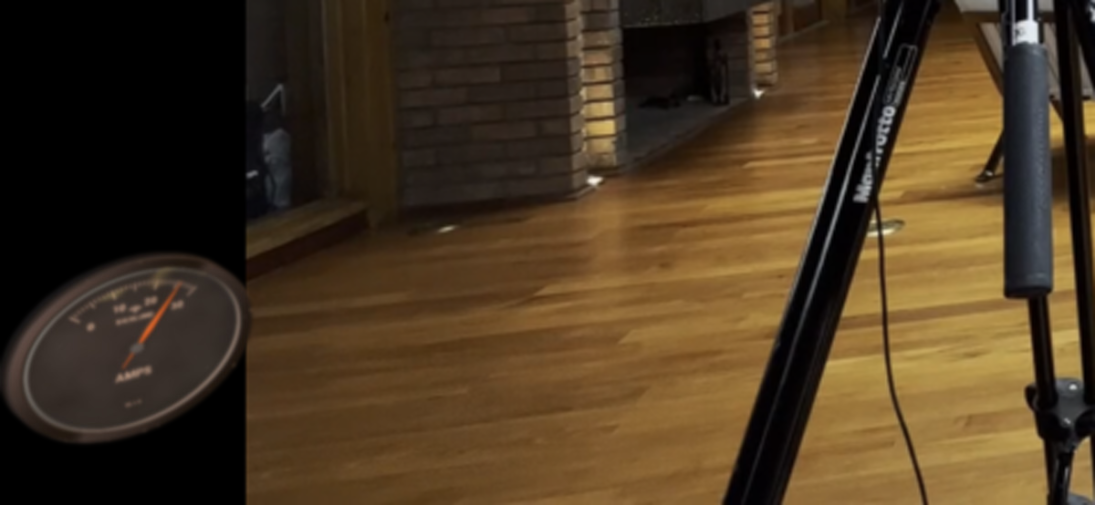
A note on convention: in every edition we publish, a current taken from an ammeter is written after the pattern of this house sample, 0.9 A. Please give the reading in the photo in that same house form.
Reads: 25 A
